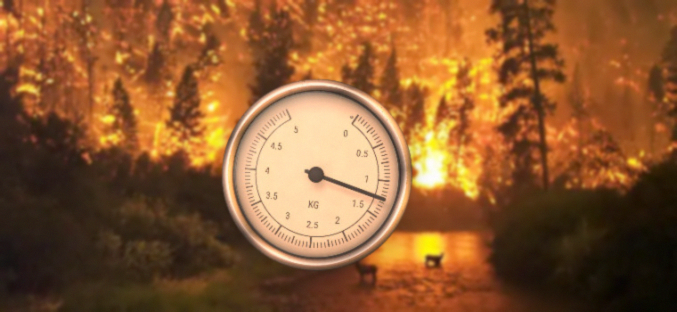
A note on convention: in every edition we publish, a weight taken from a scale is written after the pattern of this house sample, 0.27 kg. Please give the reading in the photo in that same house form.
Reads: 1.25 kg
